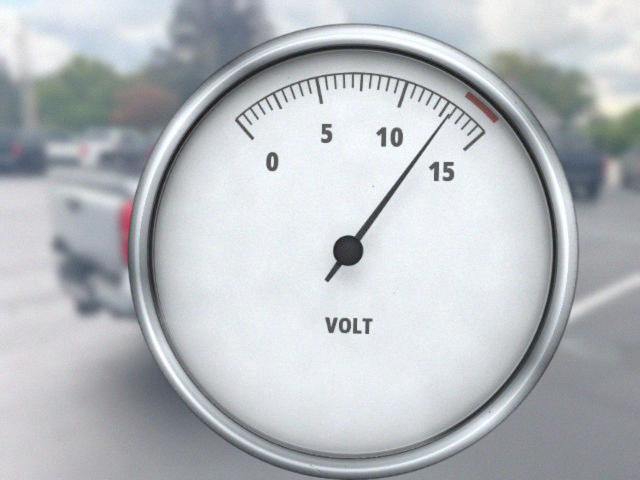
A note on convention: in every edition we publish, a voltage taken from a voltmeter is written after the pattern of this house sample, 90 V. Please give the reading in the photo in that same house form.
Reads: 13 V
